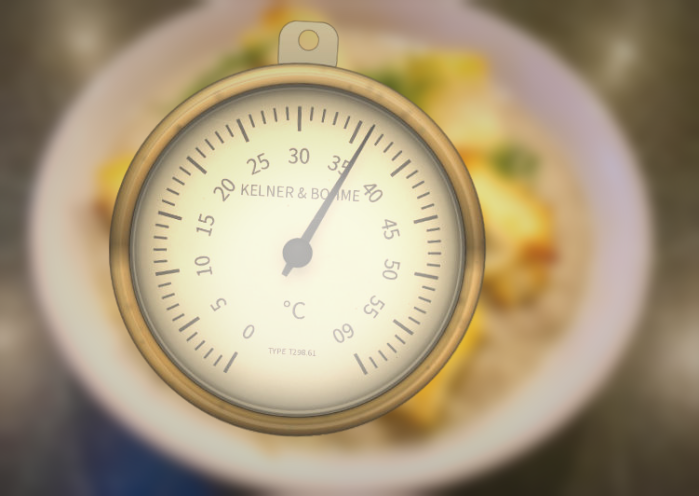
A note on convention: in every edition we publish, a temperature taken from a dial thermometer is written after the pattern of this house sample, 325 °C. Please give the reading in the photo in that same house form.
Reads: 36 °C
